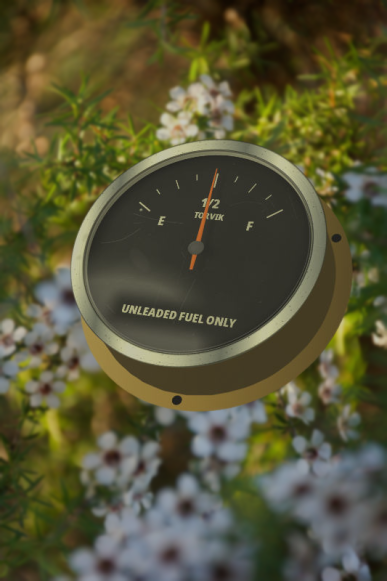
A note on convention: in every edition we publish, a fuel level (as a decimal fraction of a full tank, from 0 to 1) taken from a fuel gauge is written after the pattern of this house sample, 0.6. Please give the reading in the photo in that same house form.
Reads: 0.5
